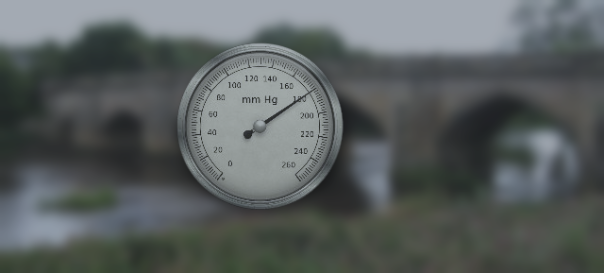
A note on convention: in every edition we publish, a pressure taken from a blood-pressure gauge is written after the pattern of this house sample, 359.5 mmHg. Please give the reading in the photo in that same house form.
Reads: 180 mmHg
